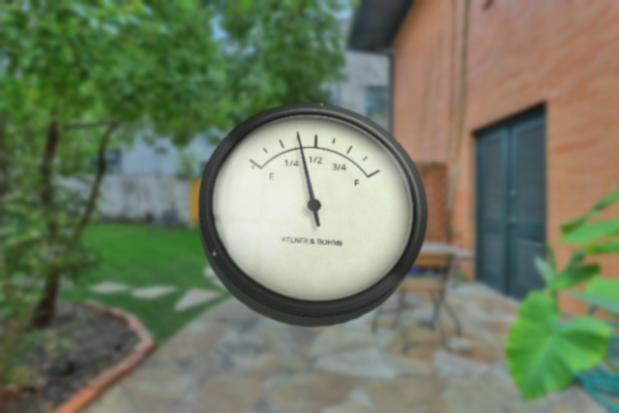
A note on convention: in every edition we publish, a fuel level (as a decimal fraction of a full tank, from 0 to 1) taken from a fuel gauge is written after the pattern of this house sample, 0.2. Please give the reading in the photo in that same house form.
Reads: 0.375
